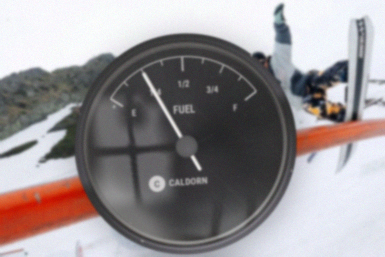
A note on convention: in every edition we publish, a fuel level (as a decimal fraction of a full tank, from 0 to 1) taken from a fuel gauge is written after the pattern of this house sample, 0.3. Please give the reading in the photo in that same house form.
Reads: 0.25
